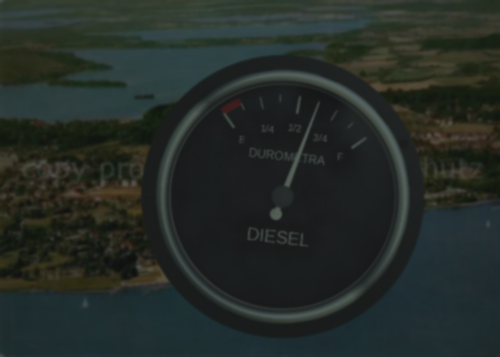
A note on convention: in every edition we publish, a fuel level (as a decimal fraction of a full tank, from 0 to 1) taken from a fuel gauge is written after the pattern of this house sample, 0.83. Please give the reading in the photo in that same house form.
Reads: 0.625
